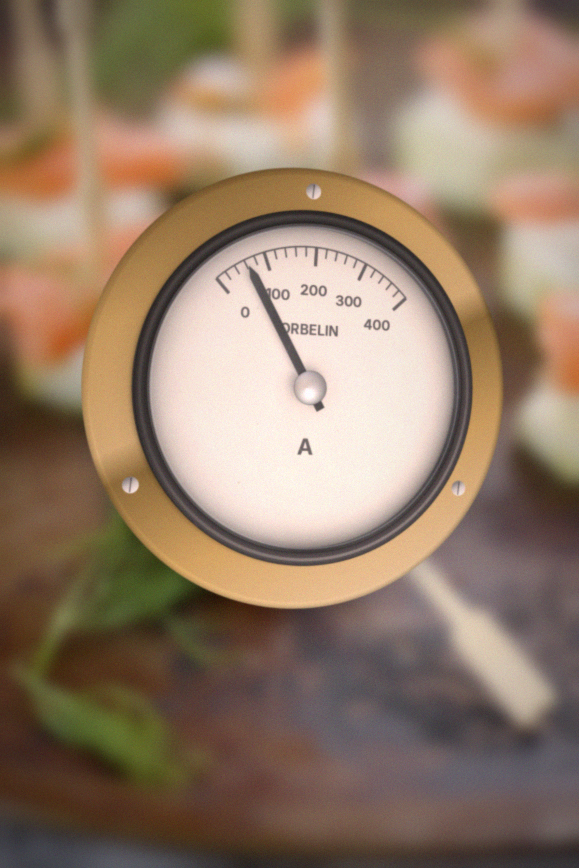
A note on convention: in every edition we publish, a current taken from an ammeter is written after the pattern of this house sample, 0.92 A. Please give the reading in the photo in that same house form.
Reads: 60 A
